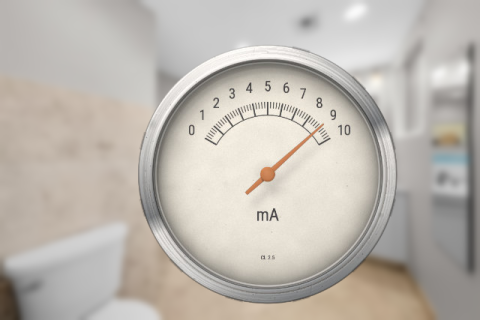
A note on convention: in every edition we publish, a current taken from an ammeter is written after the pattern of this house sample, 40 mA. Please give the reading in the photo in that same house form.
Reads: 9 mA
